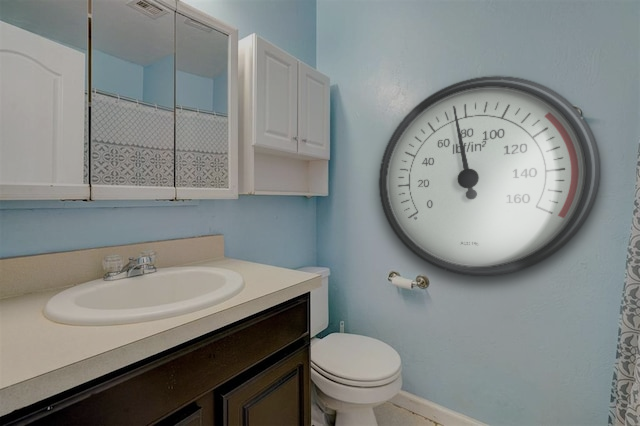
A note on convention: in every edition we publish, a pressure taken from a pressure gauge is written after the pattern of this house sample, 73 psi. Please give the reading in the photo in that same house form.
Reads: 75 psi
